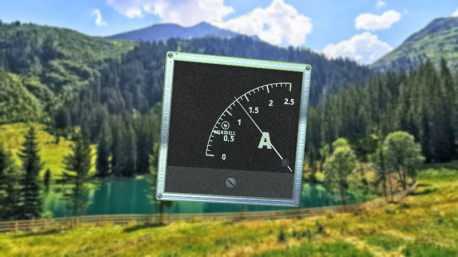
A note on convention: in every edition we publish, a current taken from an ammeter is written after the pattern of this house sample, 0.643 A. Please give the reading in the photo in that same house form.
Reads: 1.3 A
